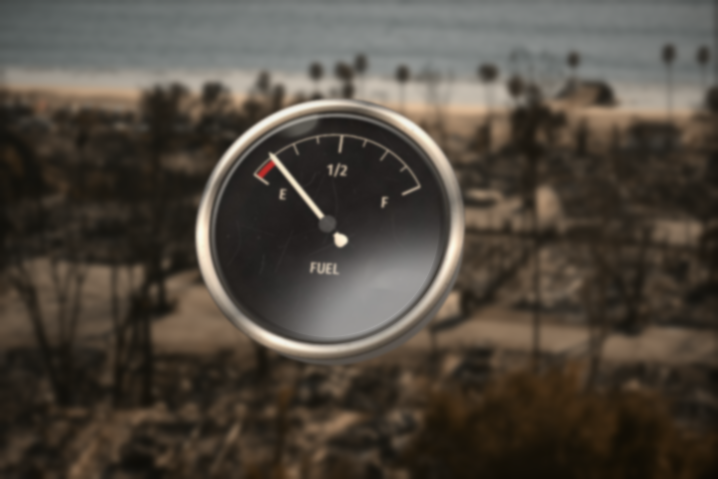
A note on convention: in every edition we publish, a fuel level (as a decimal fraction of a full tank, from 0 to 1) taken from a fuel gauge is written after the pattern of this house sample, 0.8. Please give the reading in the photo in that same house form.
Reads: 0.125
